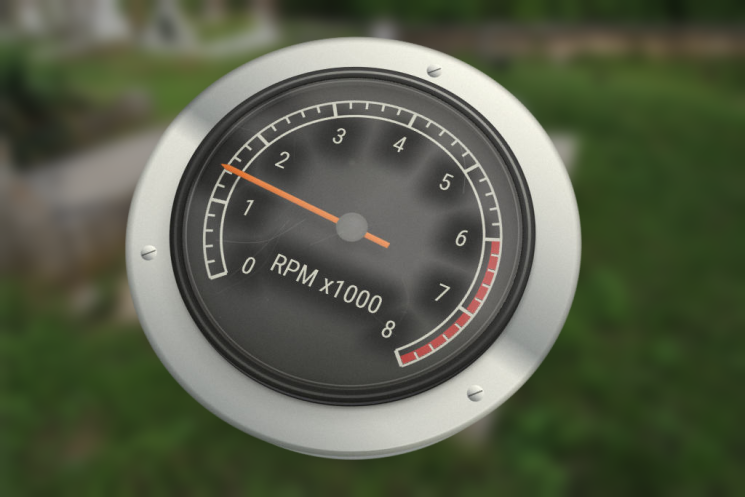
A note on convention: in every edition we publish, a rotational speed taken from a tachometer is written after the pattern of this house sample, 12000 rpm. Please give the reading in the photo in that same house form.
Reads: 1400 rpm
